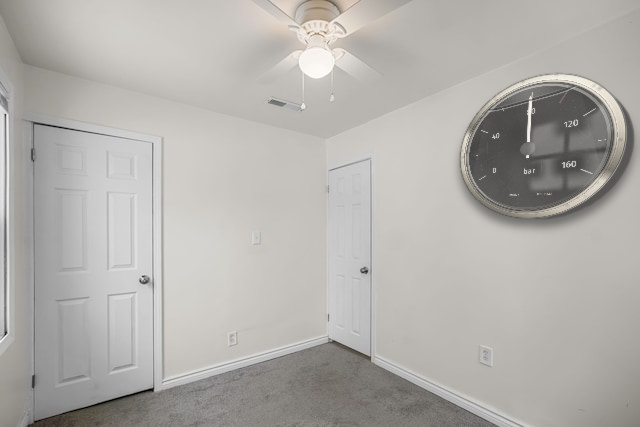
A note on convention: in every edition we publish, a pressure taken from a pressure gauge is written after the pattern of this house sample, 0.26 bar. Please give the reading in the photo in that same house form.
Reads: 80 bar
